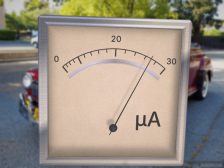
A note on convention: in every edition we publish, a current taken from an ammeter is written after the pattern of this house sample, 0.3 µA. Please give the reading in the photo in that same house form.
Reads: 27 µA
